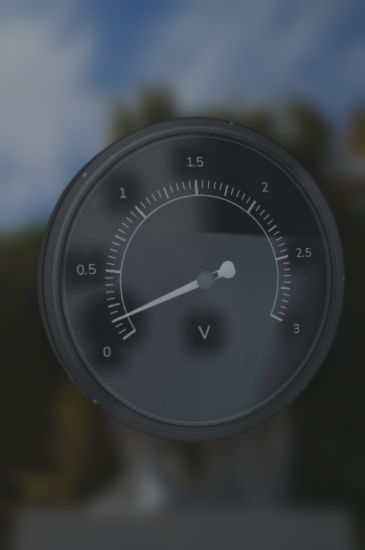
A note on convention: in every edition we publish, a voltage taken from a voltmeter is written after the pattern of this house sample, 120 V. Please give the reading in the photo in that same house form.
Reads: 0.15 V
